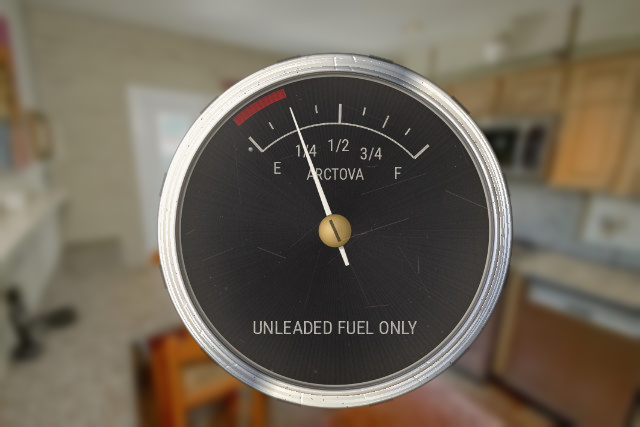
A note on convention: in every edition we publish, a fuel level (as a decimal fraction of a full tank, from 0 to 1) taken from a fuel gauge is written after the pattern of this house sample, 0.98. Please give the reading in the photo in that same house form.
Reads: 0.25
